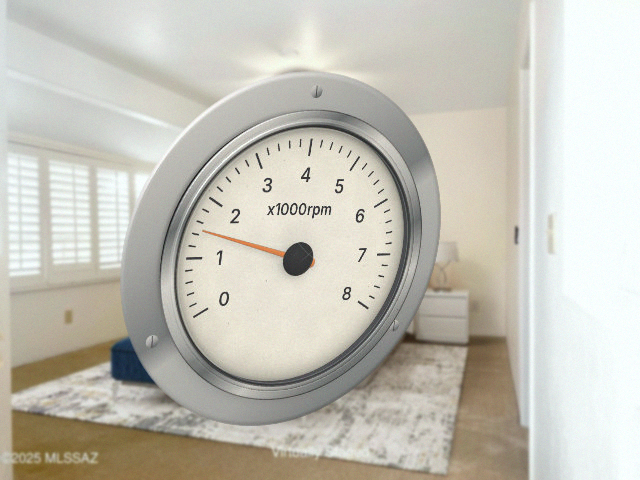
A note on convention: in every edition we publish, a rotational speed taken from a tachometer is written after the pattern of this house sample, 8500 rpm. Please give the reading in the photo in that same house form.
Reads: 1500 rpm
